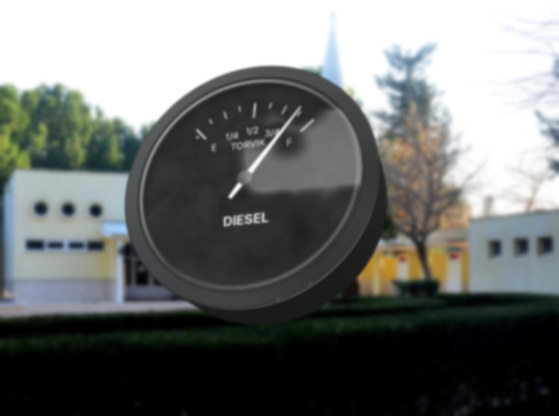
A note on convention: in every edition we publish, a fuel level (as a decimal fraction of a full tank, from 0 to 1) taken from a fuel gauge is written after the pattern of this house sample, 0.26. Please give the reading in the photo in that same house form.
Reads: 0.875
